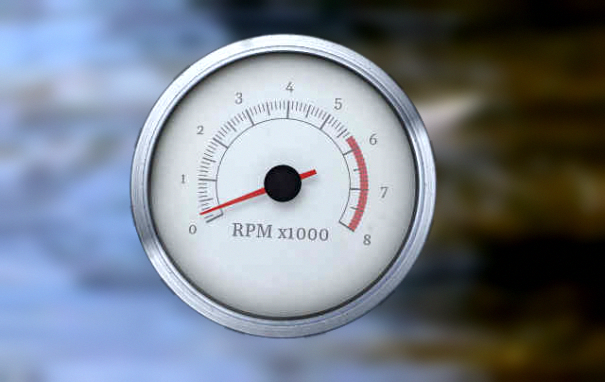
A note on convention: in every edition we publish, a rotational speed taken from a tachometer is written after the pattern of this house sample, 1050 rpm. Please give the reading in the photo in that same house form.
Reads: 200 rpm
